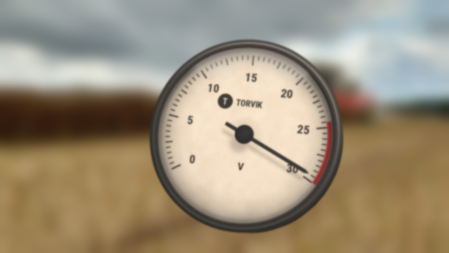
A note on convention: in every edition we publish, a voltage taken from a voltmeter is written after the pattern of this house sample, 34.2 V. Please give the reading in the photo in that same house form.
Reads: 29.5 V
